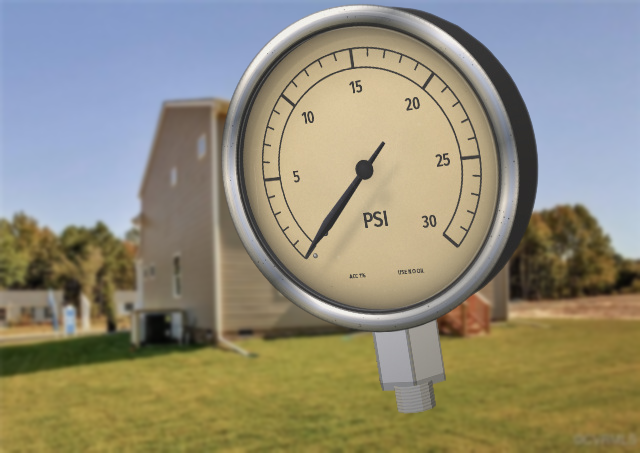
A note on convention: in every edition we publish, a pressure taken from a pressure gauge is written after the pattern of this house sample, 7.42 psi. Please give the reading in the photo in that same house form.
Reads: 0 psi
